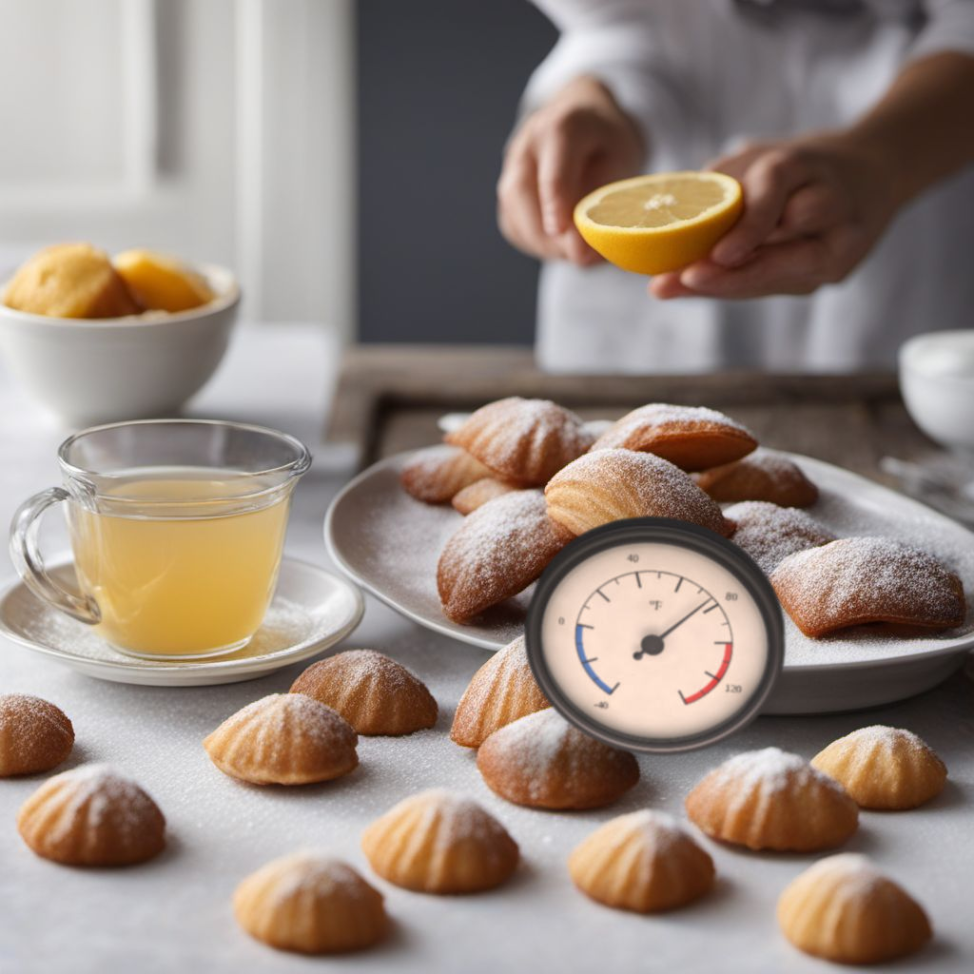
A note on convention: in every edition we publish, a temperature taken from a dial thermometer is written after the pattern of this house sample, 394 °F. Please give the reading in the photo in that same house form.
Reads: 75 °F
